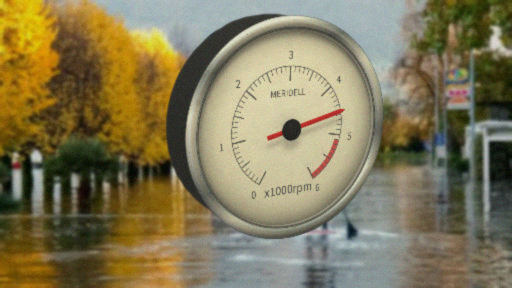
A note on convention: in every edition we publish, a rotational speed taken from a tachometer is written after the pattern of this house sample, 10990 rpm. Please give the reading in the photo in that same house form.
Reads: 4500 rpm
